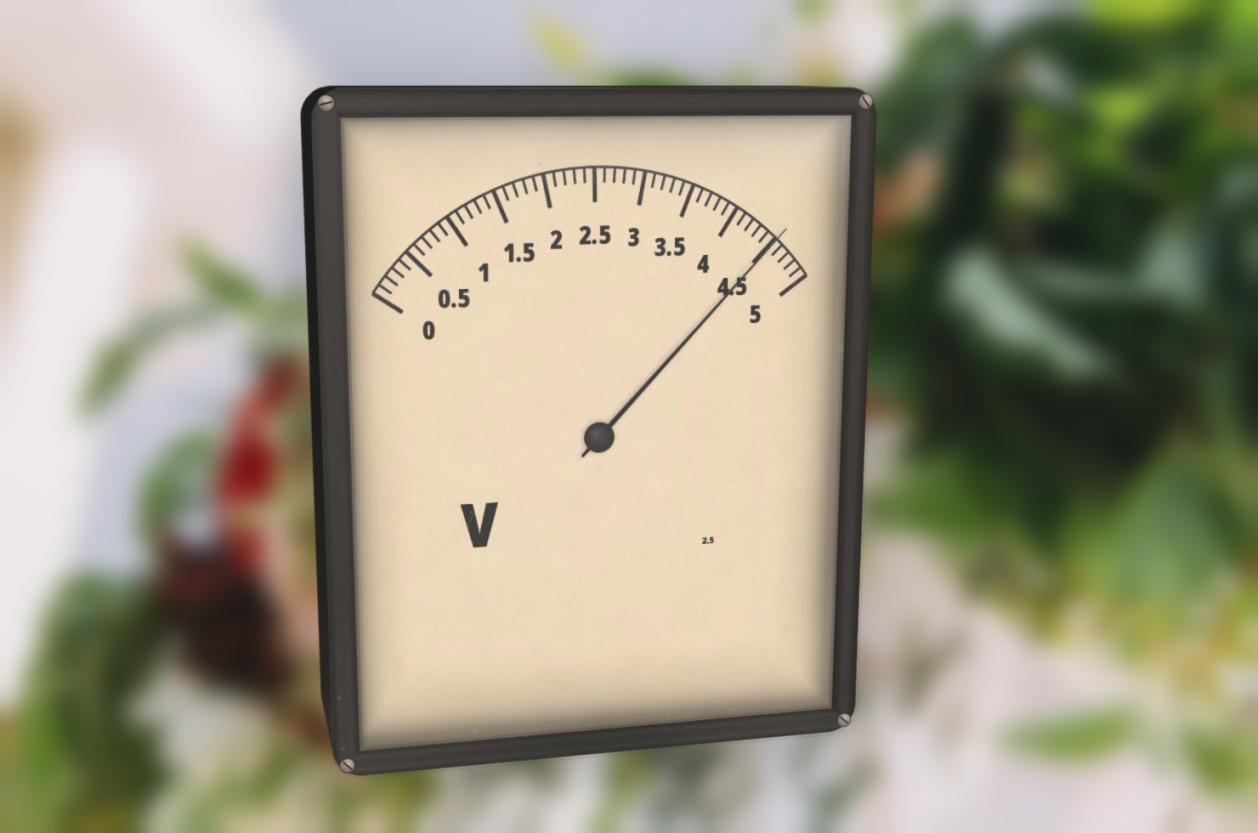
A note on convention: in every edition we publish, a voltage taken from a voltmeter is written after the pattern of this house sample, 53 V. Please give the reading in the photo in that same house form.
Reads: 4.5 V
